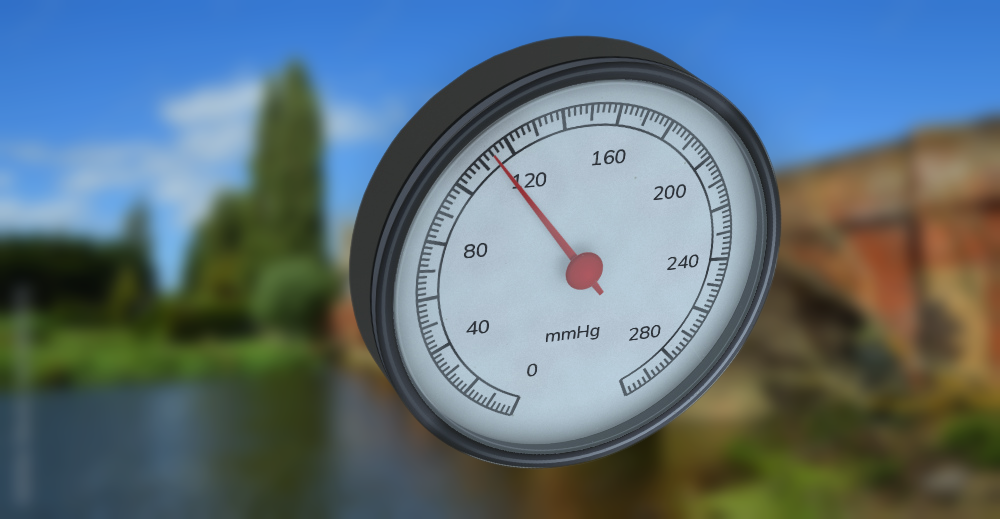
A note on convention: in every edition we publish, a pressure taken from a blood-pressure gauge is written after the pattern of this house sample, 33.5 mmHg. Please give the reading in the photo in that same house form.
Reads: 114 mmHg
